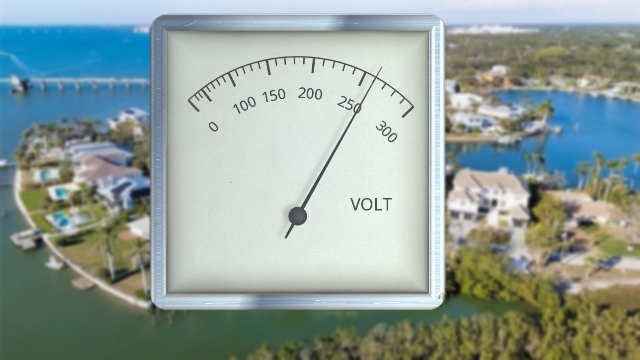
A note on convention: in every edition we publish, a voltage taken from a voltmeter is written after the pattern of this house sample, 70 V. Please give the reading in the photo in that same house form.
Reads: 260 V
